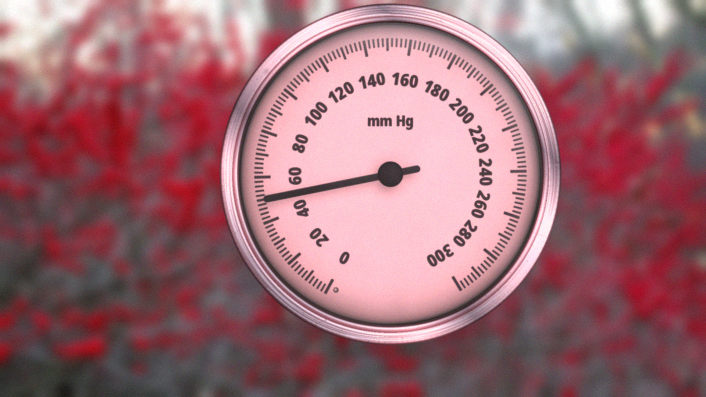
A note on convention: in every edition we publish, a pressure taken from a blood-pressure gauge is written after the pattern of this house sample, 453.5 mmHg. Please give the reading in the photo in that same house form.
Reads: 50 mmHg
